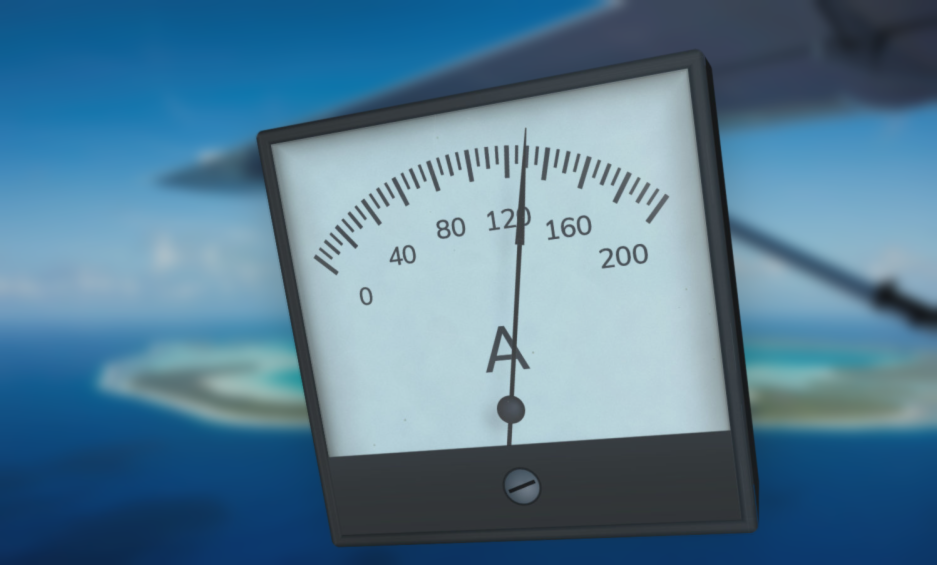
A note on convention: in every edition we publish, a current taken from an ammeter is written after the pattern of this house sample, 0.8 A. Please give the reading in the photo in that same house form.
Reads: 130 A
